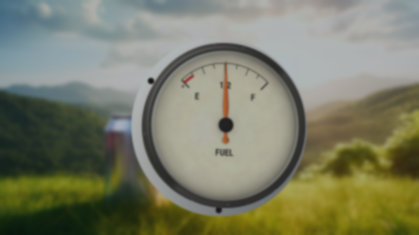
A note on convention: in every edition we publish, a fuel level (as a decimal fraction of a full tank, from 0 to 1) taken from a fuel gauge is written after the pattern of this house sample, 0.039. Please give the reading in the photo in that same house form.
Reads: 0.5
